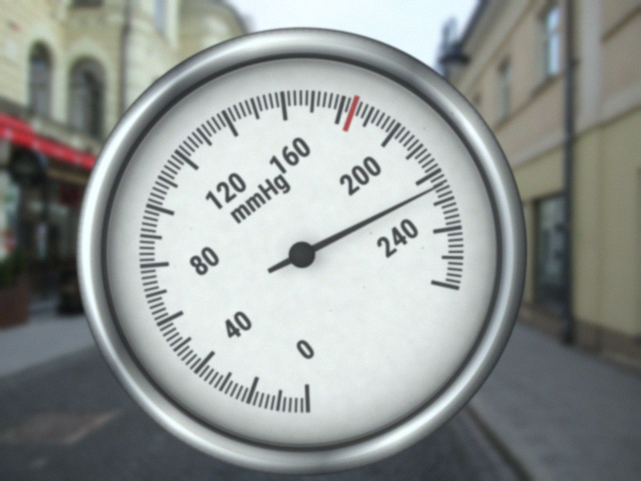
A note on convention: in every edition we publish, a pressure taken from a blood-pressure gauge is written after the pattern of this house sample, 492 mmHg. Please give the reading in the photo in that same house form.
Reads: 224 mmHg
